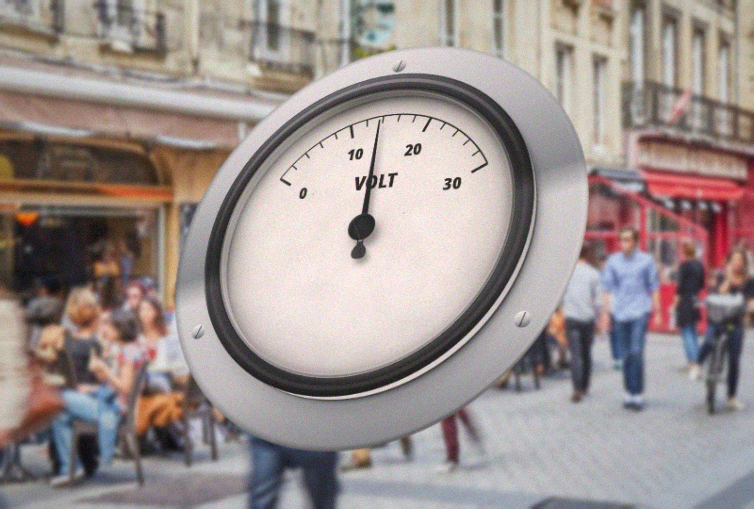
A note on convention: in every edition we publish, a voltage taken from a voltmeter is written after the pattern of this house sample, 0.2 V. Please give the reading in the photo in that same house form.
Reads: 14 V
